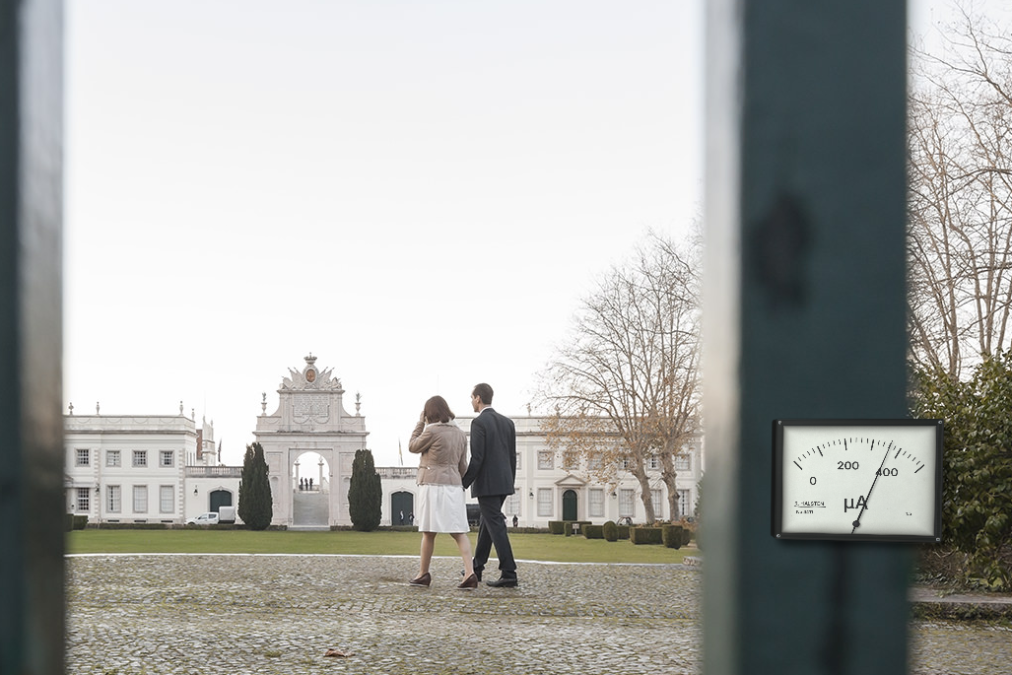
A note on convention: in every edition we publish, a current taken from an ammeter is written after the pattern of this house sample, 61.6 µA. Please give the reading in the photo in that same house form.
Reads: 360 µA
